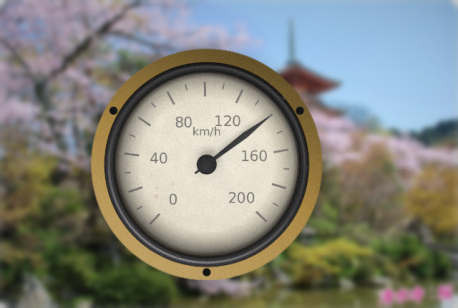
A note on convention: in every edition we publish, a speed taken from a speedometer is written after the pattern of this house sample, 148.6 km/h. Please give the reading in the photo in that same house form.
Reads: 140 km/h
